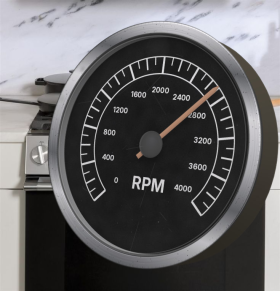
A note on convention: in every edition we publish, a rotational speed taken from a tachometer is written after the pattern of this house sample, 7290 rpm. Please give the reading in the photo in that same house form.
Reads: 2700 rpm
